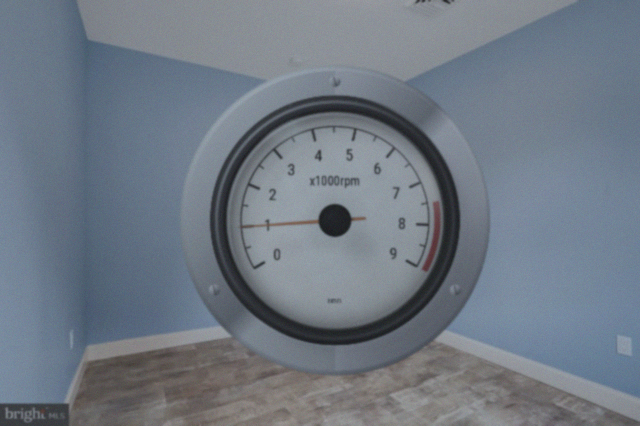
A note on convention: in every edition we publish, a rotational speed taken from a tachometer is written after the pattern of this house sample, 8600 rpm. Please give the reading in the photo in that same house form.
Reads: 1000 rpm
